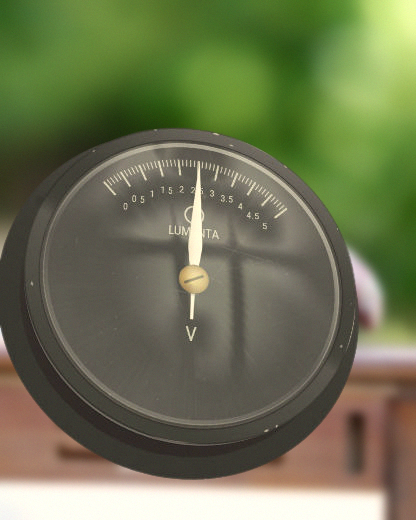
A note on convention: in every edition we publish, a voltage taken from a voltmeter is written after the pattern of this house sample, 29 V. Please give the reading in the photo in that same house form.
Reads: 2.5 V
